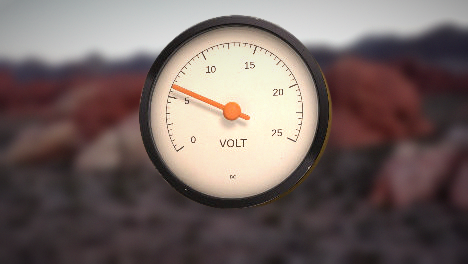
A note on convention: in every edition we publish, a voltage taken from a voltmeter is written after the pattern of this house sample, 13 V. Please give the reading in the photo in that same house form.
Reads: 6 V
